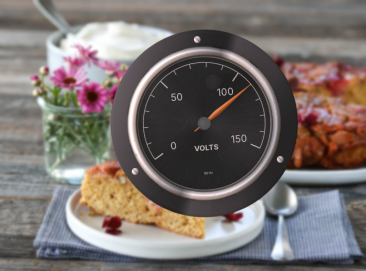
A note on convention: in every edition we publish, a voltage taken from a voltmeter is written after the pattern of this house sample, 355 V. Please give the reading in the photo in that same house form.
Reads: 110 V
